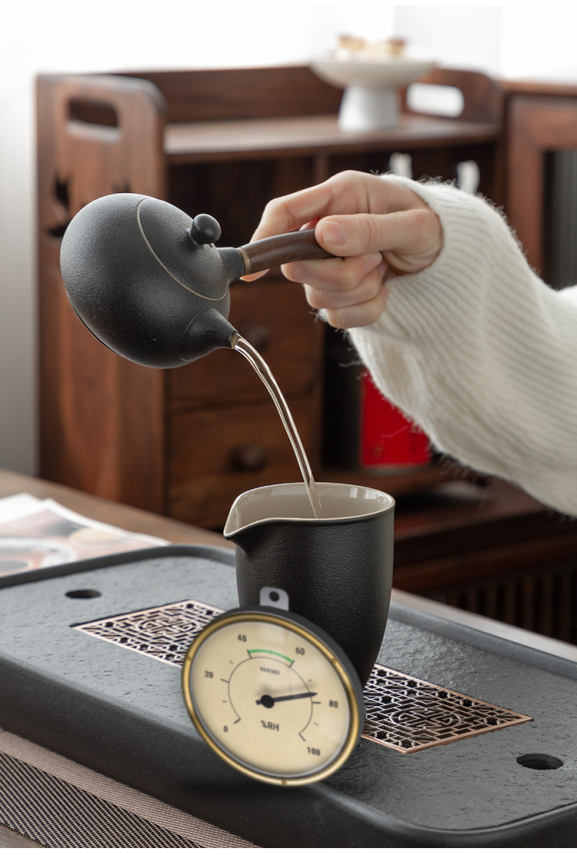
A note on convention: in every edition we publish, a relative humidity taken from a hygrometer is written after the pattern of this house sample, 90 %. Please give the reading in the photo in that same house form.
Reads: 75 %
